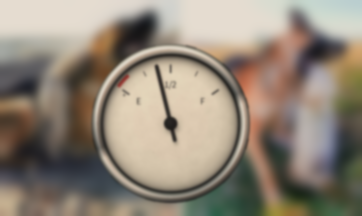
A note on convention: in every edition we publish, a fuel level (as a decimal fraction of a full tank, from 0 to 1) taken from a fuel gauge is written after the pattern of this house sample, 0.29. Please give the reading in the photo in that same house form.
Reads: 0.375
